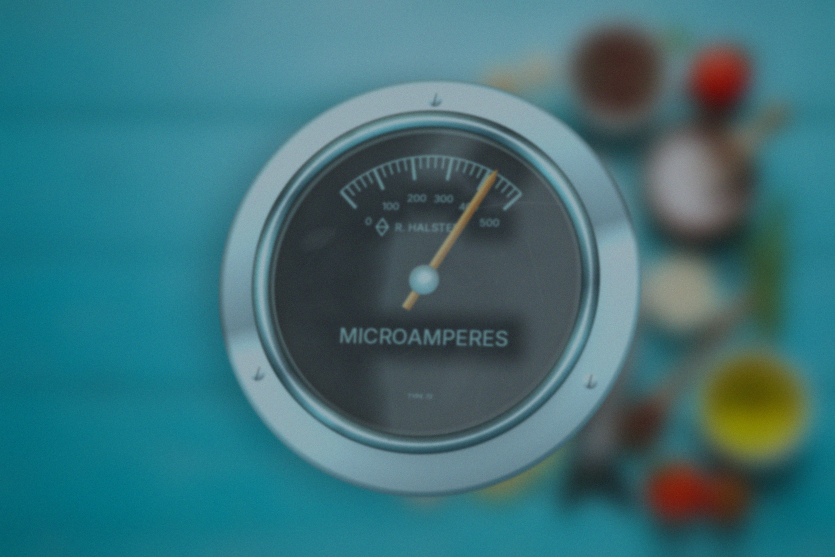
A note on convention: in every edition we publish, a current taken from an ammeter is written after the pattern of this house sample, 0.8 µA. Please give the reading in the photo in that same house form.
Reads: 420 µA
